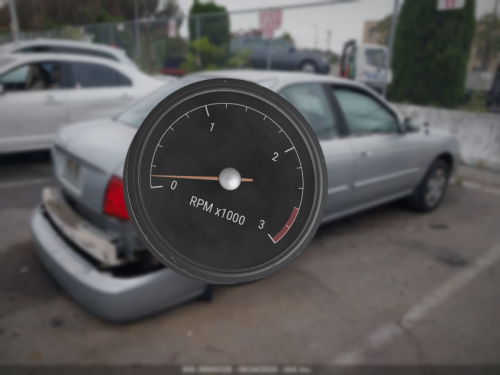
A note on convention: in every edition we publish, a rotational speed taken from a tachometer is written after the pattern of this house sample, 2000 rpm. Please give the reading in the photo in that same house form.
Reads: 100 rpm
